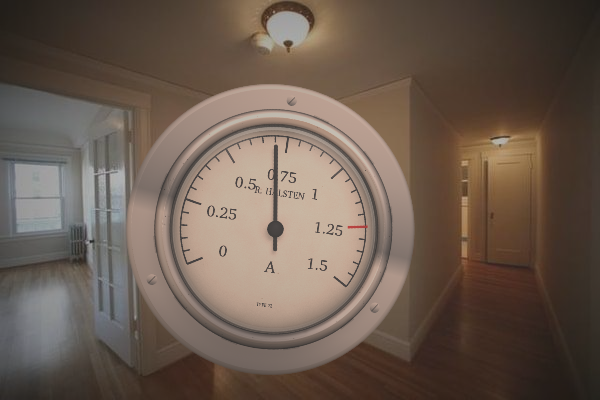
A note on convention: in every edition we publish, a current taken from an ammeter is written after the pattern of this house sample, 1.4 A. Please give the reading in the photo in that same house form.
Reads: 0.7 A
